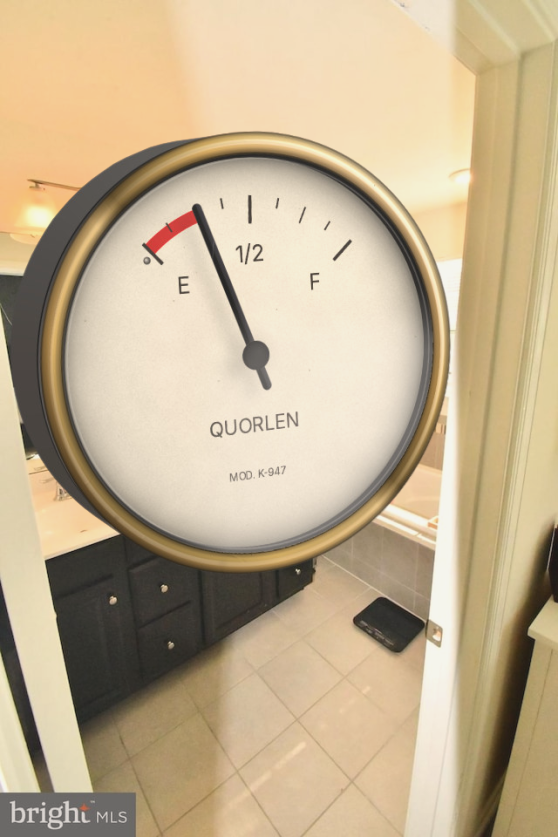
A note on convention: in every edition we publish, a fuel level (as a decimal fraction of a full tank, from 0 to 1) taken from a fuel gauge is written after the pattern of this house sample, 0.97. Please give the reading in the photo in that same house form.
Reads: 0.25
